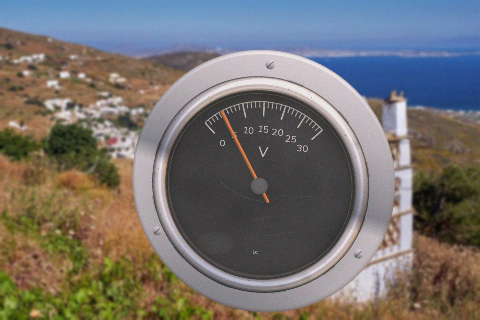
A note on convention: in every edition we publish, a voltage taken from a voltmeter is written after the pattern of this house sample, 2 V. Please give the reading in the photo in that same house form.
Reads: 5 V
